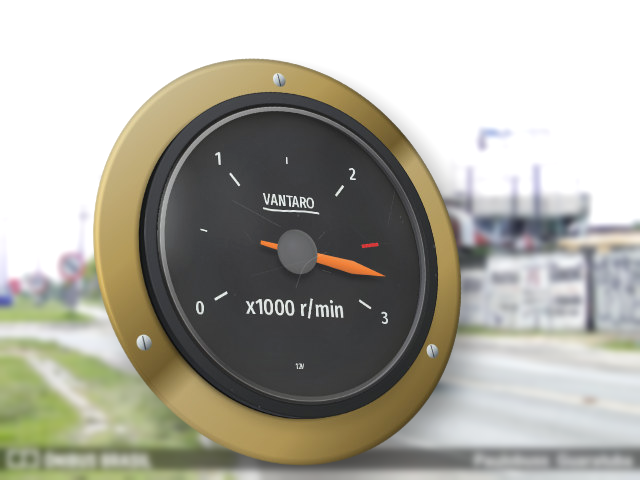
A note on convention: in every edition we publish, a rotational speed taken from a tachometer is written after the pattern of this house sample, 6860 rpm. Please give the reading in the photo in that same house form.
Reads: 2750 rpm
